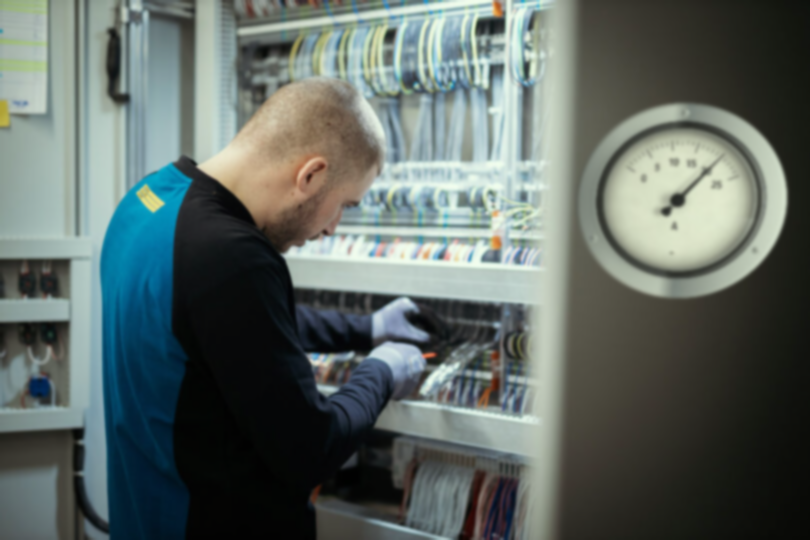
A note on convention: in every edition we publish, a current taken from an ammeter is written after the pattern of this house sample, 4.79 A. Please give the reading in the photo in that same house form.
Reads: 20 A
